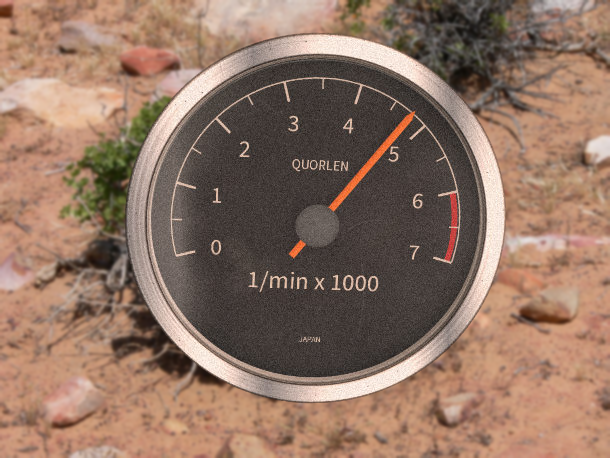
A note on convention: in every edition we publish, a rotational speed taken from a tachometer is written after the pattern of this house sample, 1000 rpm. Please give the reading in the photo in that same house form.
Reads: 4750 rpm
